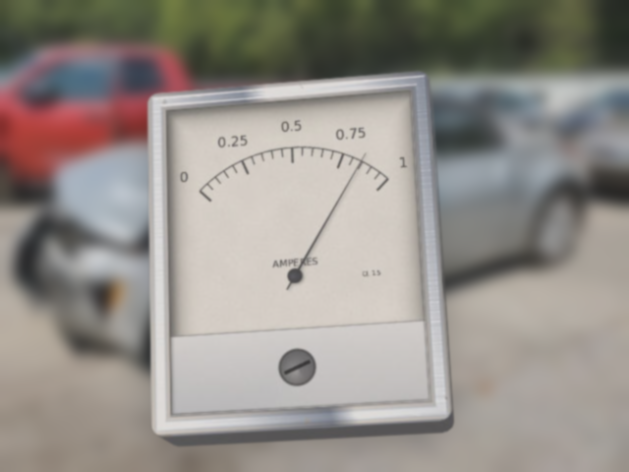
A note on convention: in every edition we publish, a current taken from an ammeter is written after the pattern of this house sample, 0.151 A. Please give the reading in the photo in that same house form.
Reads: 0.85 A
